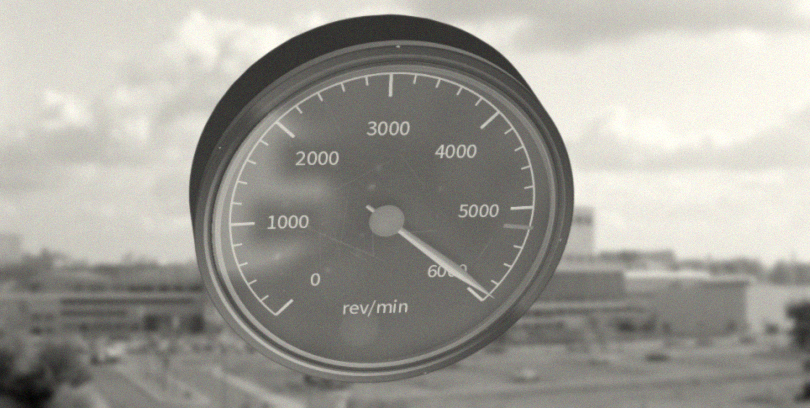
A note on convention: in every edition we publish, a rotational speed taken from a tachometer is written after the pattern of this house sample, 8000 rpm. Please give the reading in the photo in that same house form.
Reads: 5900 rpm
